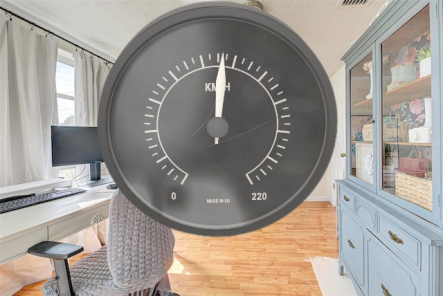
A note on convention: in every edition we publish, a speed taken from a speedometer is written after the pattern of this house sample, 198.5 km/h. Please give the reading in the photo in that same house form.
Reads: 112.5 km/h
